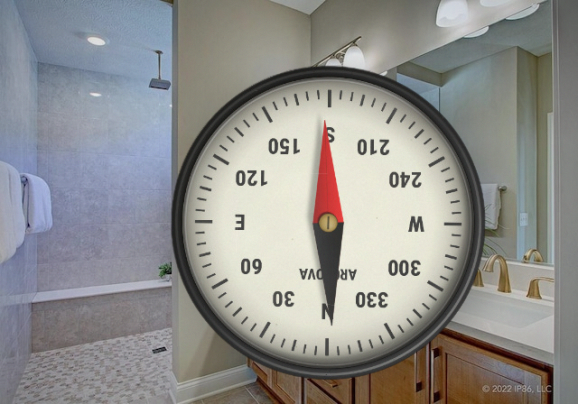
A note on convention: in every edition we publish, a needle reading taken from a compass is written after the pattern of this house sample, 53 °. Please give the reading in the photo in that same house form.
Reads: 177.5 °
